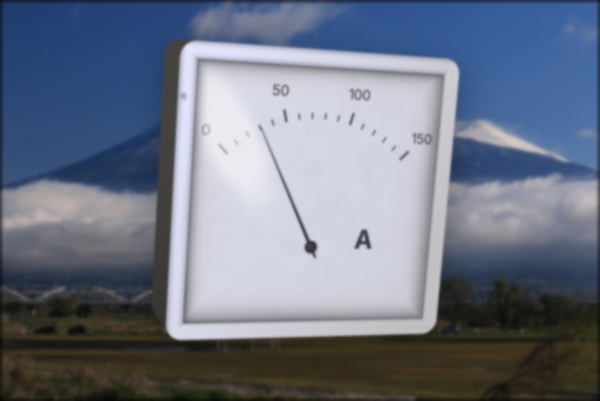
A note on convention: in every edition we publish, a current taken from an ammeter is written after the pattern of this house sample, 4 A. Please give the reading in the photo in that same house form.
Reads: 30 A
